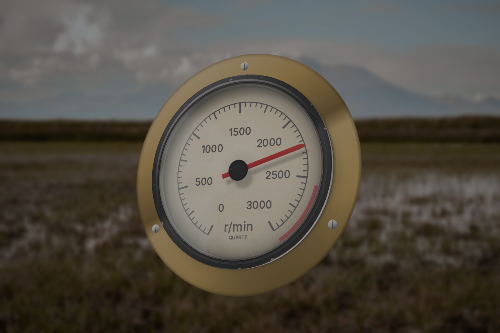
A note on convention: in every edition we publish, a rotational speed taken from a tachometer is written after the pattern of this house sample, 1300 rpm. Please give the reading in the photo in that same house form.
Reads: 2250 rpm
